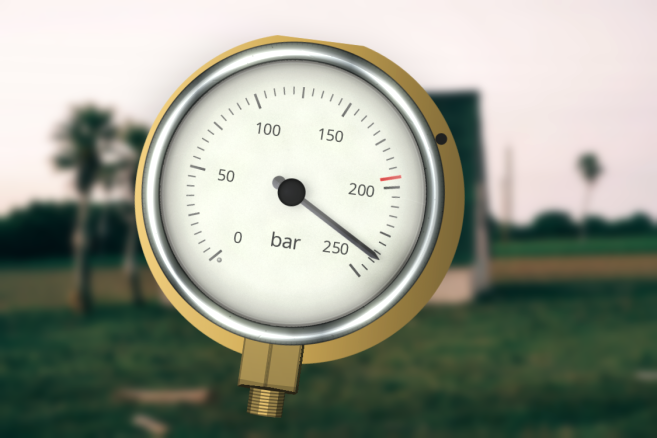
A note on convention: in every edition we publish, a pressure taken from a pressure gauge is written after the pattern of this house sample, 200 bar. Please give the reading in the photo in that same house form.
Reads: 237.5 bar
